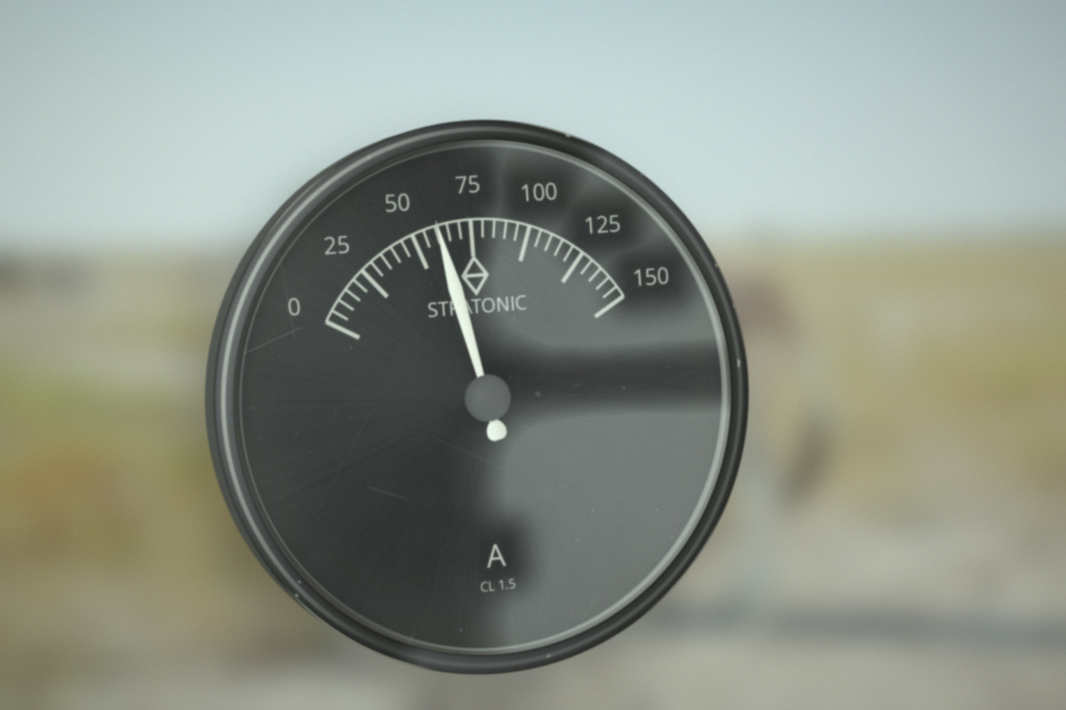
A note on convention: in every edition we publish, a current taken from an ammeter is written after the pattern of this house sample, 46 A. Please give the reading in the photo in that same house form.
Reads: 60 A
